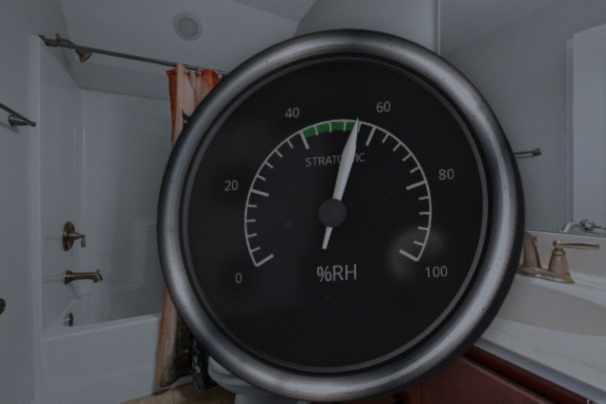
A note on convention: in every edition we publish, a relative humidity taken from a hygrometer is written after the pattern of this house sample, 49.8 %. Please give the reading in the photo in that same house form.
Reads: 56 %
